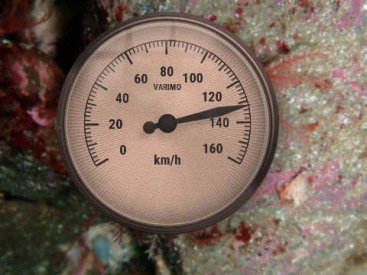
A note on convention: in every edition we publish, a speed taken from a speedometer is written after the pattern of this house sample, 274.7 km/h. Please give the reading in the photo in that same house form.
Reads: 132 km/h
